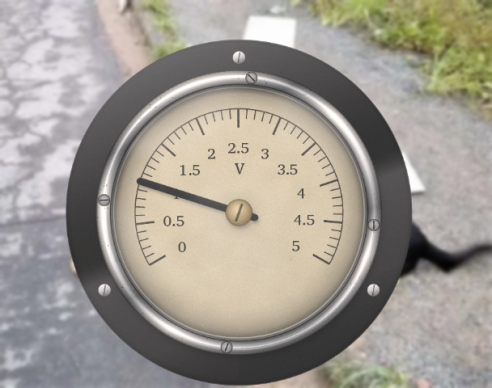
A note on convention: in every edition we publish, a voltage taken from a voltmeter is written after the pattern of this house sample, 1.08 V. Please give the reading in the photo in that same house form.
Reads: 1 V
